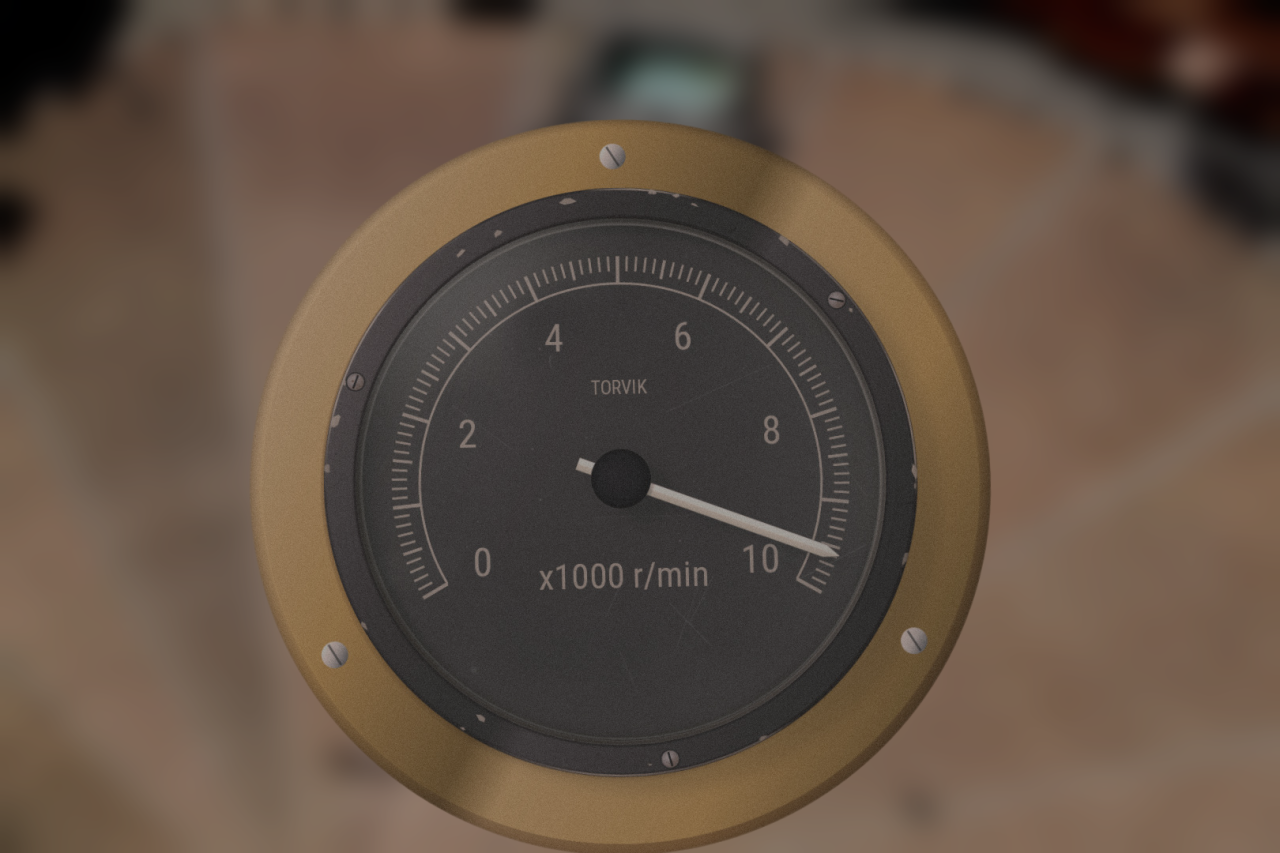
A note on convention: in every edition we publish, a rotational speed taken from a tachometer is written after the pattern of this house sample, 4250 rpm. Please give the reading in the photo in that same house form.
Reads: 9600 rpm
